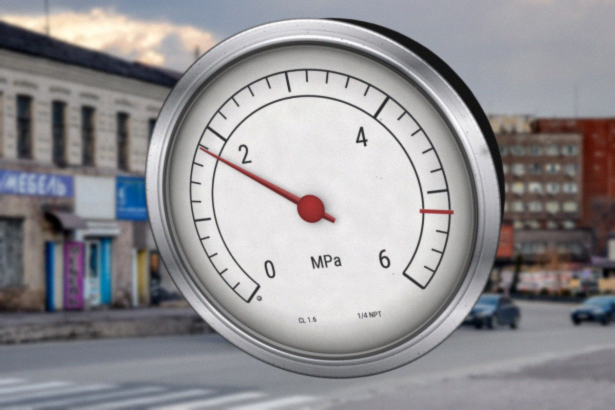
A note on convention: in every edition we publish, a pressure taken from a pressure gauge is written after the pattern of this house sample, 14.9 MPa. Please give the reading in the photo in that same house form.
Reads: 1.8 MPa
